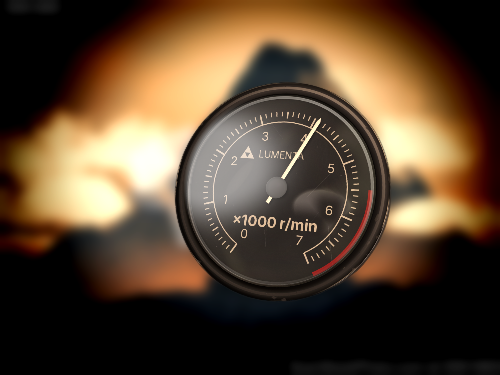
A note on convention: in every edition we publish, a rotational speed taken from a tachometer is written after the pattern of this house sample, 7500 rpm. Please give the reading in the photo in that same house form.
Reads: 4100 rpm
